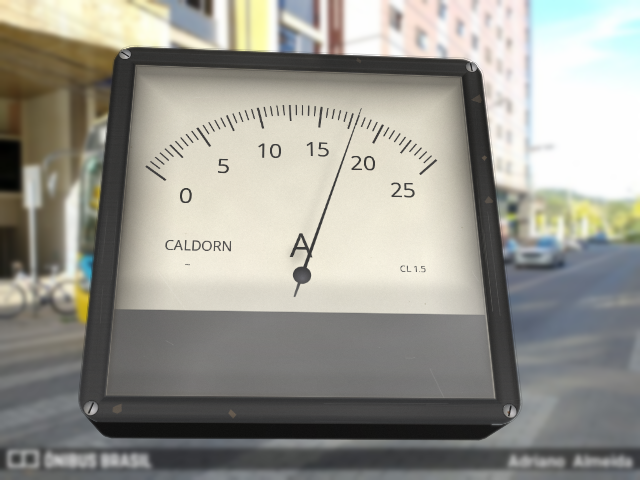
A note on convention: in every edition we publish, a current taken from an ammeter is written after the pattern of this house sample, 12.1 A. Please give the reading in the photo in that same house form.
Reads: 18 A
